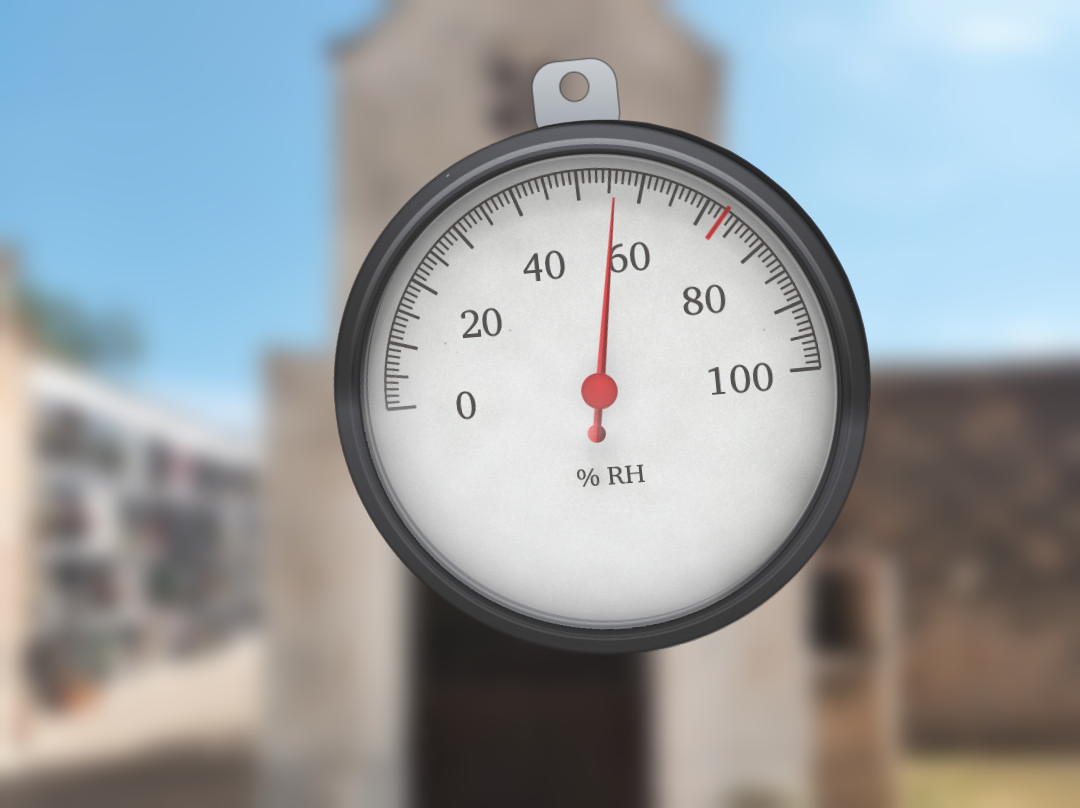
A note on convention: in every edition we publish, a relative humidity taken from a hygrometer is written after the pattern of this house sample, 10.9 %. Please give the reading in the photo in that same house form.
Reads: 56 %
